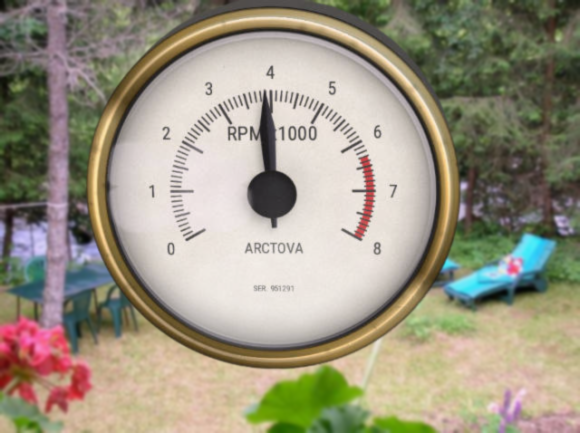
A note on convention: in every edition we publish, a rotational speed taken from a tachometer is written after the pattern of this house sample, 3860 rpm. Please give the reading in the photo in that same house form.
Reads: 3900 rpm
